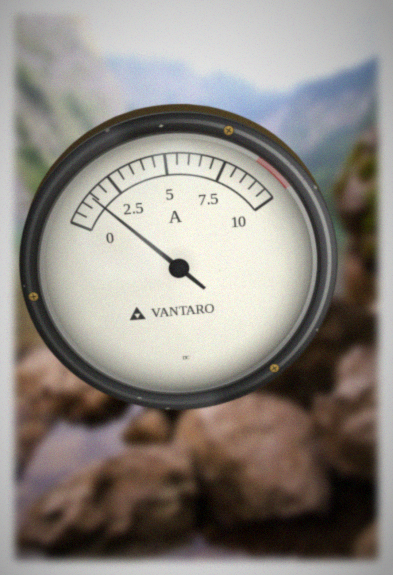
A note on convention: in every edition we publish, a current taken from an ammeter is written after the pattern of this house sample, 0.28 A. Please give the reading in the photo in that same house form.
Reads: 1.5 A
